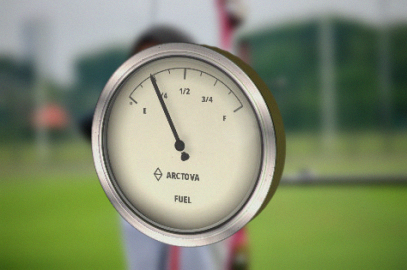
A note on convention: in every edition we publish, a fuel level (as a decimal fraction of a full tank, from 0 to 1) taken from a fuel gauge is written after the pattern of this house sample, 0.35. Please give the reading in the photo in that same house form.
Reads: 0.25
